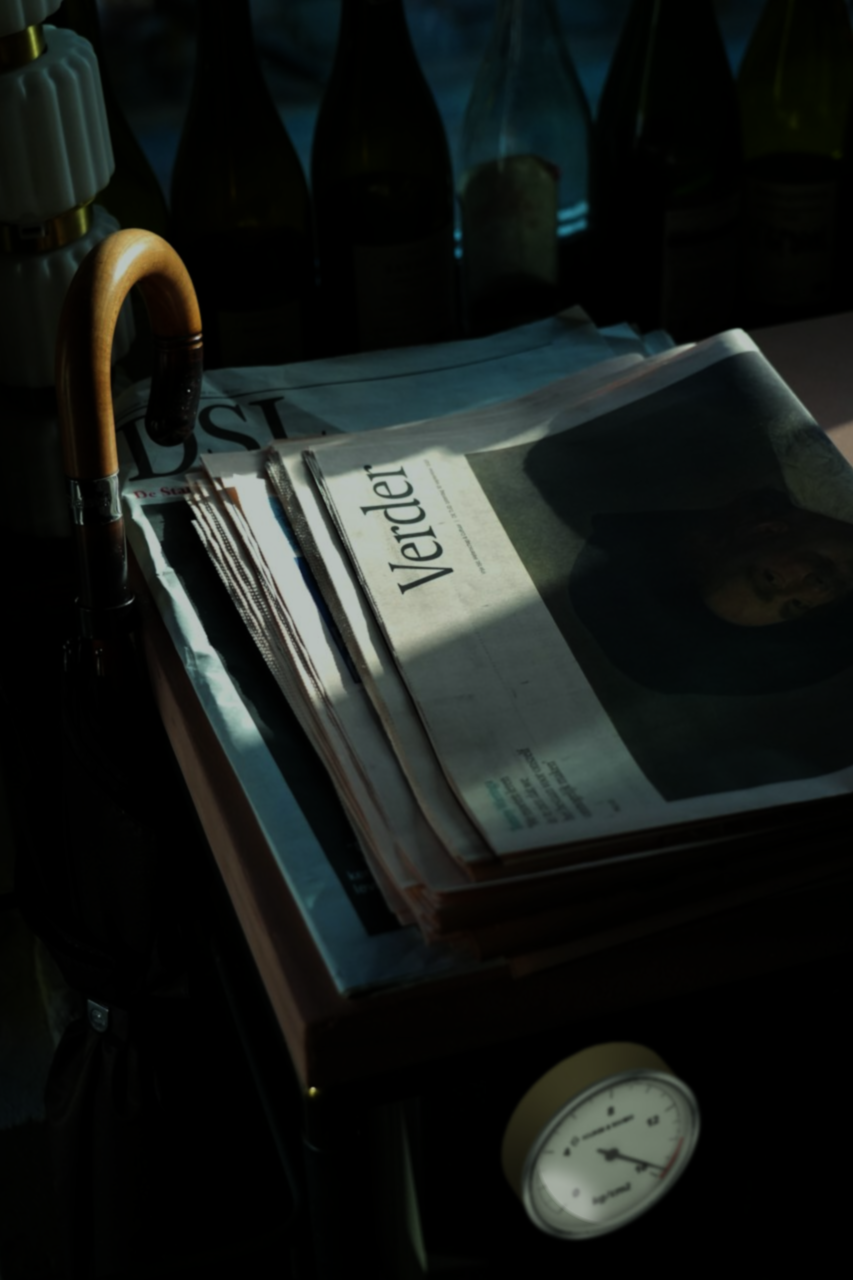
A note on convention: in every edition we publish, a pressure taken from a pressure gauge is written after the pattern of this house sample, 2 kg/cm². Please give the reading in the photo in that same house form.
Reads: 15.5 kg/cm²
